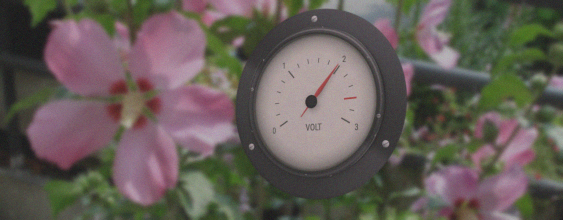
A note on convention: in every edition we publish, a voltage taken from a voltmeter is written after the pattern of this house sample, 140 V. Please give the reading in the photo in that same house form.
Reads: 2 V
